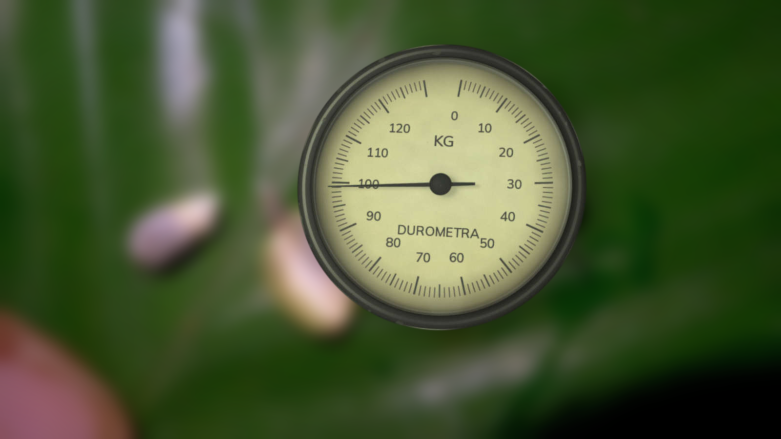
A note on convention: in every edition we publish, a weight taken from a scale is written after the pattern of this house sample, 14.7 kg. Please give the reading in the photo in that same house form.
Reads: 99 kg
